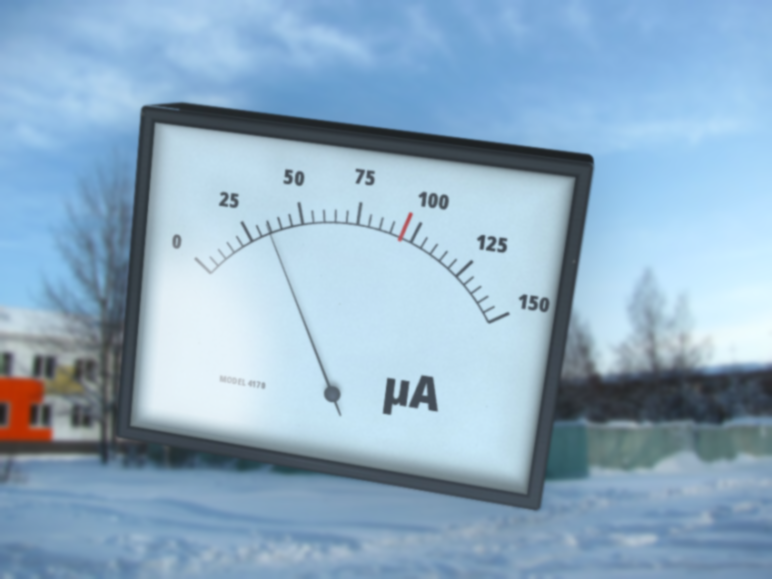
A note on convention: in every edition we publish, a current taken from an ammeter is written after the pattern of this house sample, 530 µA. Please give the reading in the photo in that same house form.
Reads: 35 µA
